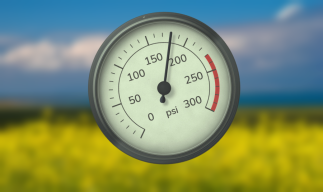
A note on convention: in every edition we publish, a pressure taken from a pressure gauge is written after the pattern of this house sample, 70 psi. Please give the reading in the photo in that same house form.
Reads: 180 psi
